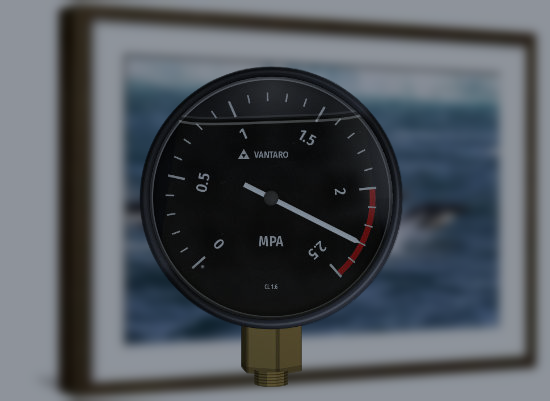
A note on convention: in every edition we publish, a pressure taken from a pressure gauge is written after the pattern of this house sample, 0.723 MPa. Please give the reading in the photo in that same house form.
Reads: 2.3 MPa
